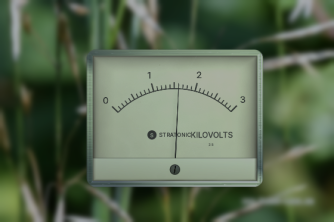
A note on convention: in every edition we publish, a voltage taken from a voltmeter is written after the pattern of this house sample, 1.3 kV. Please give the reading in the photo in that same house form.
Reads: 1.6 kV
